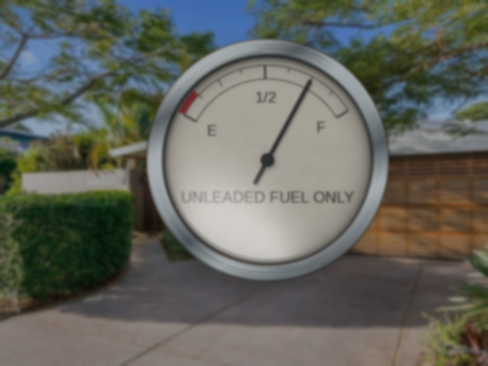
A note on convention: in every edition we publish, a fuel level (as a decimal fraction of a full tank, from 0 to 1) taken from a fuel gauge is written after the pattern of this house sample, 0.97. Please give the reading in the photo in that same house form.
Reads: 0.75
